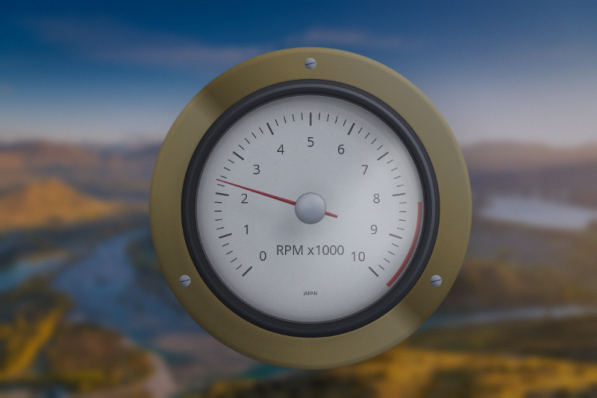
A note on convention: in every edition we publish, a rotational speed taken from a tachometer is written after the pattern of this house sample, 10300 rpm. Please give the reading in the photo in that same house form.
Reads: 2300 rpm
